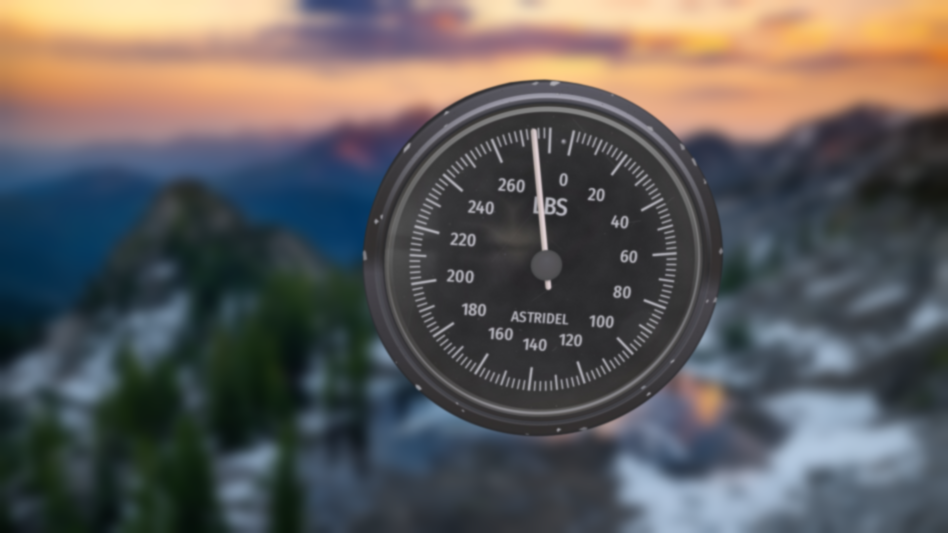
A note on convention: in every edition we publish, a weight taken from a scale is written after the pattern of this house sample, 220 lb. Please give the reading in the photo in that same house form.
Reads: 274 lb
